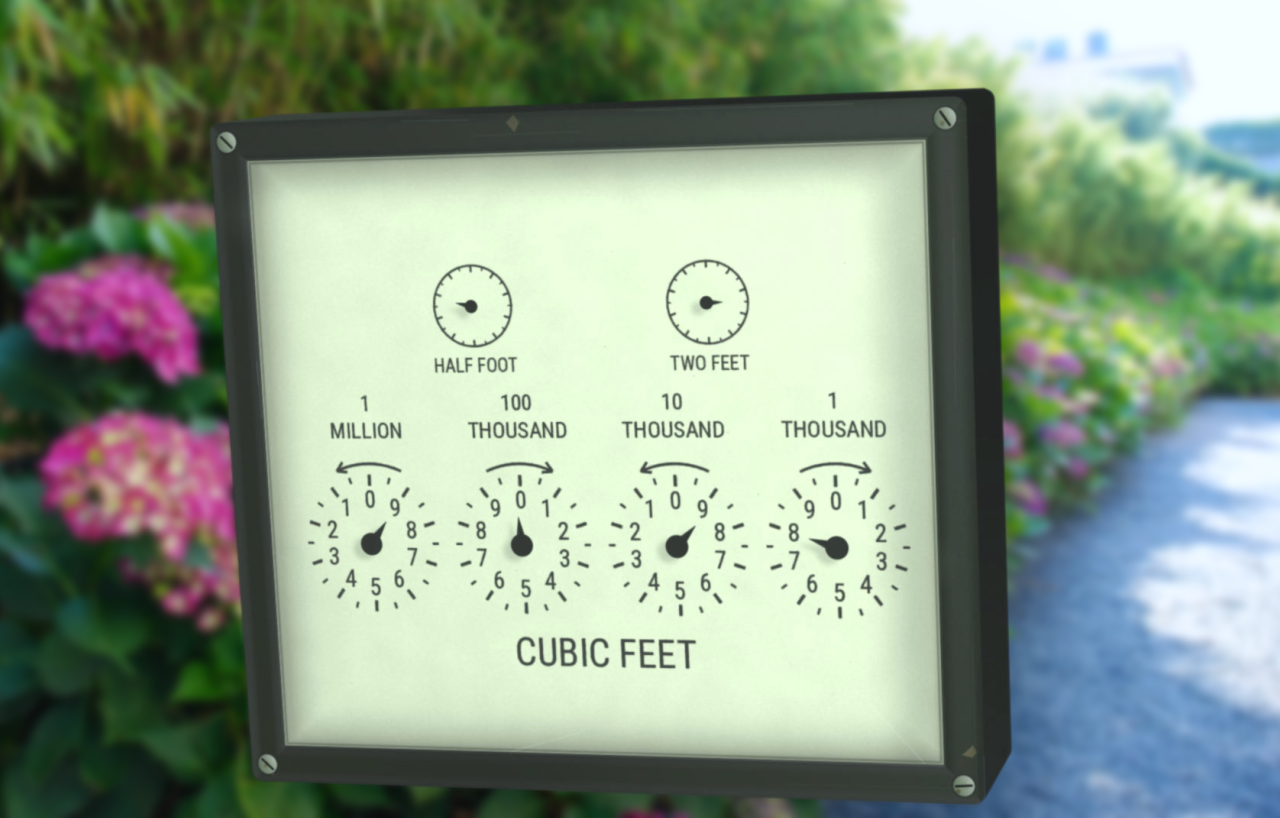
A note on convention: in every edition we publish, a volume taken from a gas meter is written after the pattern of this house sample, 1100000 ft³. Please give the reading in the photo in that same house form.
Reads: 898800 ft³
